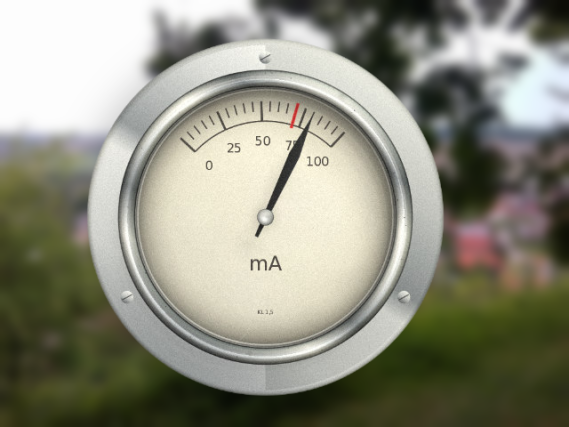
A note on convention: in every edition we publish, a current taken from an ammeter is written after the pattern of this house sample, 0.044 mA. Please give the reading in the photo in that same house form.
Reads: 80 mA
